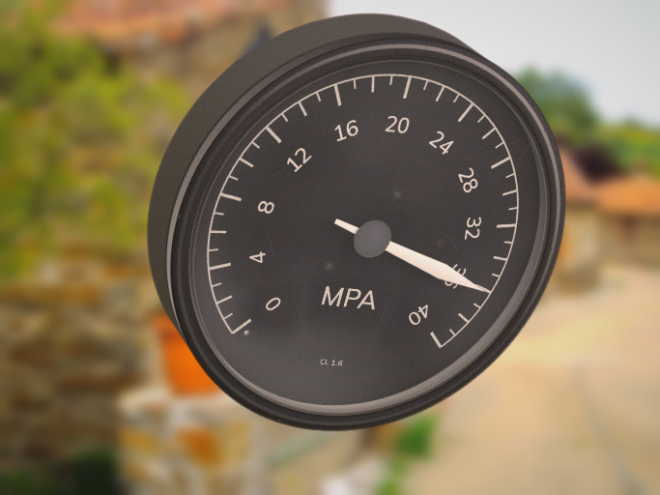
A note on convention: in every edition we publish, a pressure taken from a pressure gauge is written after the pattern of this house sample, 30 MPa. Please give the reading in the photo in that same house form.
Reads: 36 MPa
